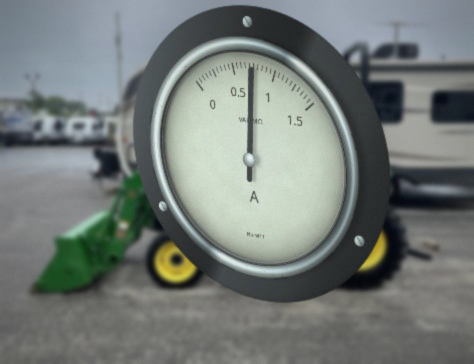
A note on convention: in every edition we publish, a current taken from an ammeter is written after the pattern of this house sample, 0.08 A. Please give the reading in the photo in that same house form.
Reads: 0.75 A
